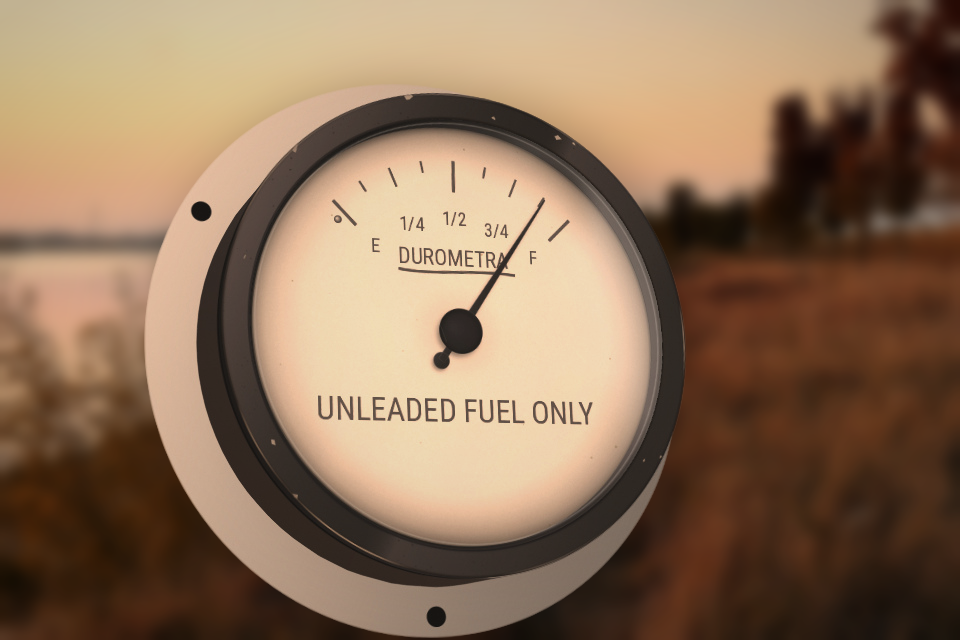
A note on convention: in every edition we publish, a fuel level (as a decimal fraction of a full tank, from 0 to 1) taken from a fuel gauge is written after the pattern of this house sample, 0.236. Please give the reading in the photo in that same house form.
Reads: 0.875
